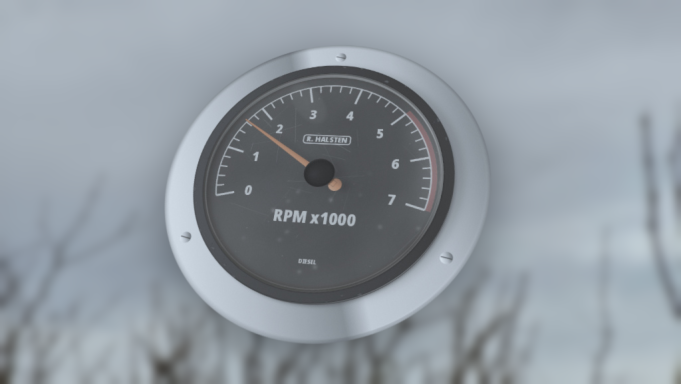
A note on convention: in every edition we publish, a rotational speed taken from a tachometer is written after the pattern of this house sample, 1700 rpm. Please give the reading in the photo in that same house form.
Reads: 1600 rpm
